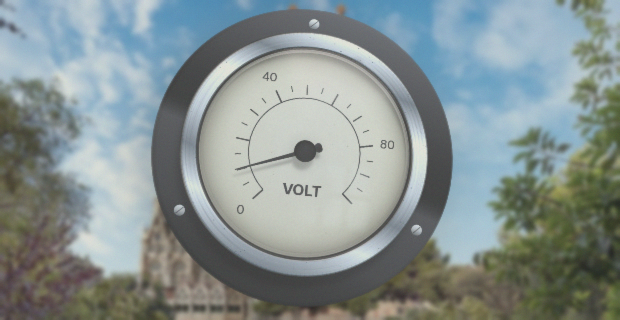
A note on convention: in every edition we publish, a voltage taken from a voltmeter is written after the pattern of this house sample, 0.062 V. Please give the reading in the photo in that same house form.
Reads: 10 V
